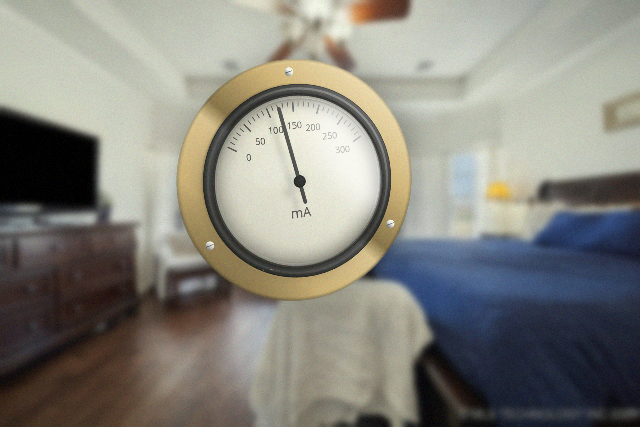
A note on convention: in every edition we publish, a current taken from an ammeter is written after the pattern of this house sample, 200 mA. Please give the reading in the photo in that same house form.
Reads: 120 mA
